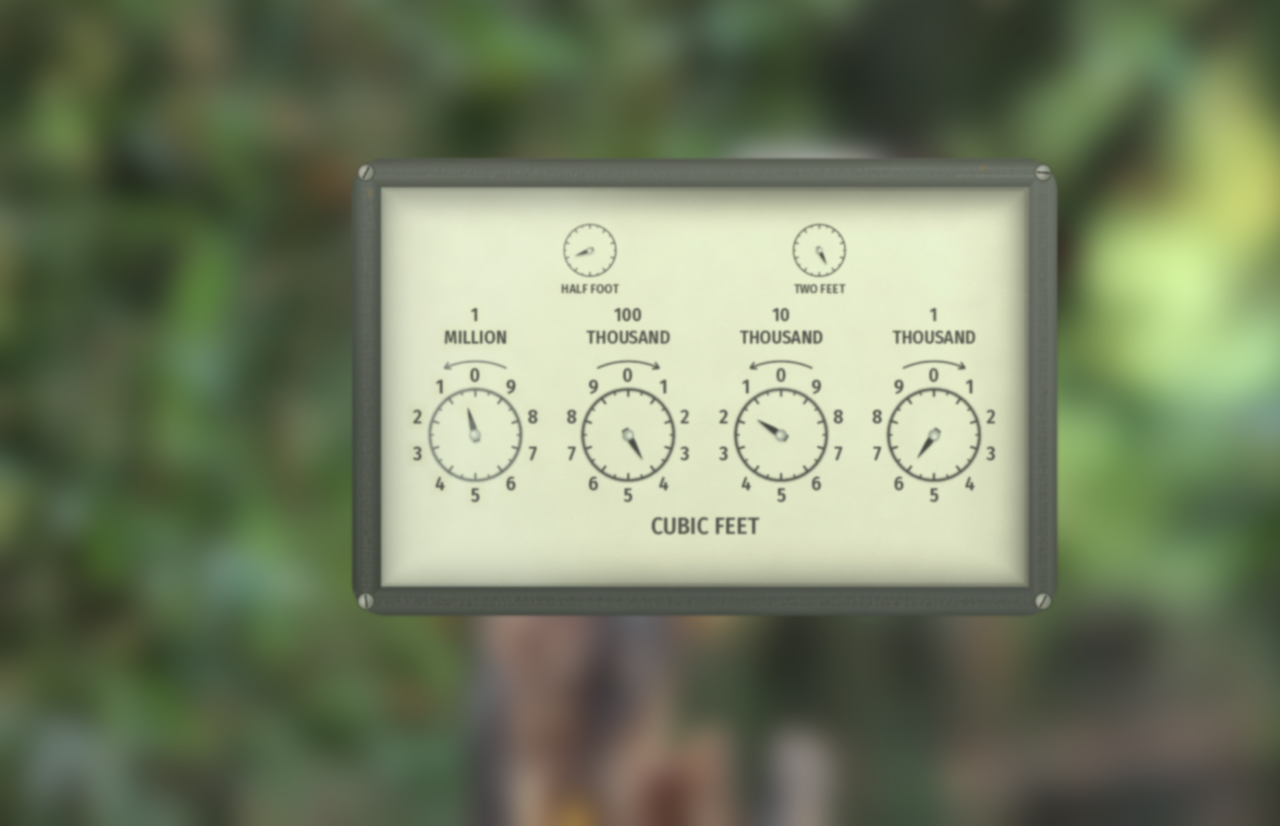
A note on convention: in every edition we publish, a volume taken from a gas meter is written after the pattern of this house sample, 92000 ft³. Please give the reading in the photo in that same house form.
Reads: 41600 ft³
